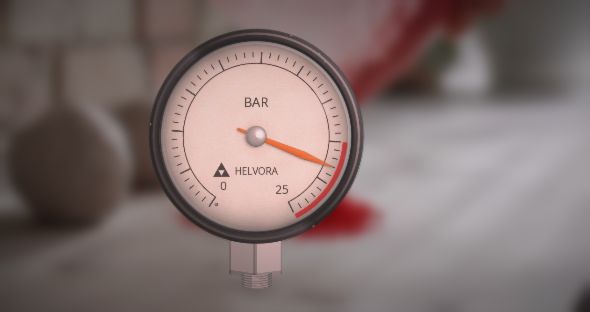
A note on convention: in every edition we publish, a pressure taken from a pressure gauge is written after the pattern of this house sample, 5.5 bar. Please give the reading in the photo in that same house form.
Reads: 21.5 bar
